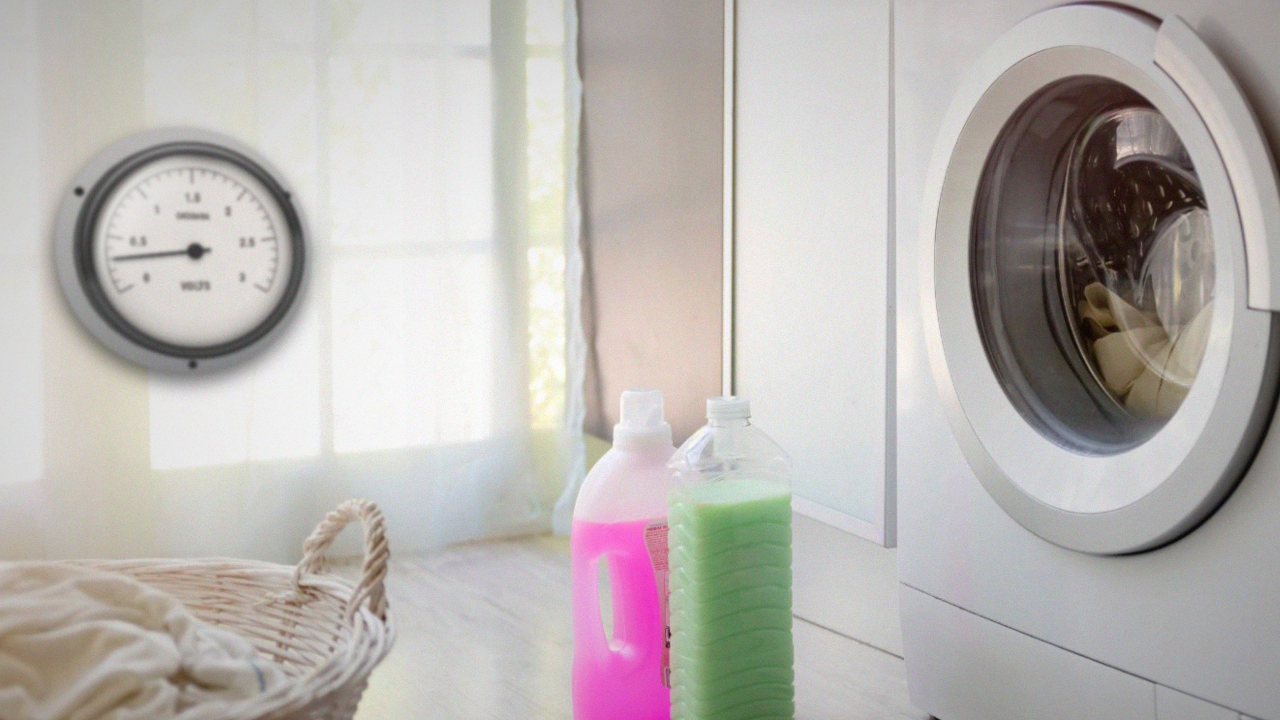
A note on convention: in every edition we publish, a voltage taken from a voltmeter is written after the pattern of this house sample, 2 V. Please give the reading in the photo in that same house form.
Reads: 0.3 V
